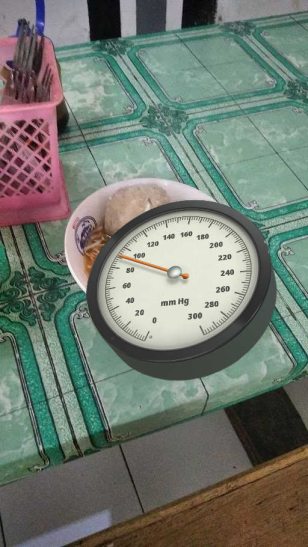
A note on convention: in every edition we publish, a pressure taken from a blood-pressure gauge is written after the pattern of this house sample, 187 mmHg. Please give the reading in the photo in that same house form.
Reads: 90 mmHg
